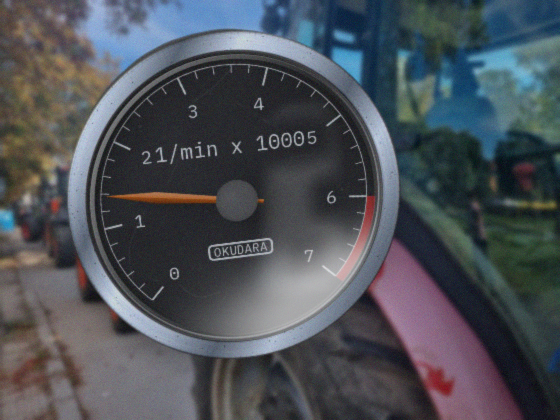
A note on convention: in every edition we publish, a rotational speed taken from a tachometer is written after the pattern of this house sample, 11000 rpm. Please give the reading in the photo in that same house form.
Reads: 1400 rpm
